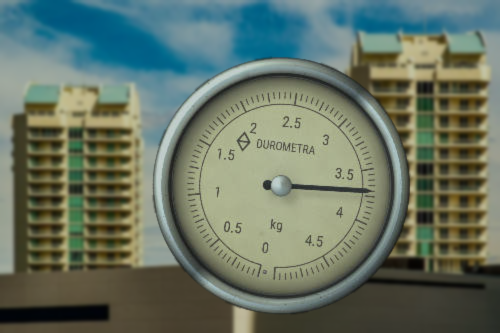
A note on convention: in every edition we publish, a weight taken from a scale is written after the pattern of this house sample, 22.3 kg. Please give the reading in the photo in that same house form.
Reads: 3.7 kg
